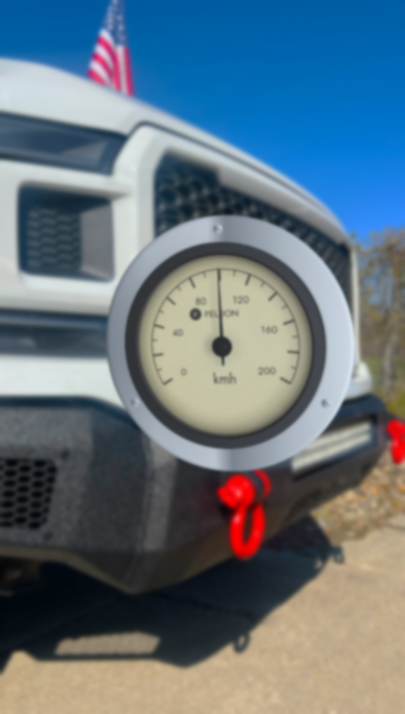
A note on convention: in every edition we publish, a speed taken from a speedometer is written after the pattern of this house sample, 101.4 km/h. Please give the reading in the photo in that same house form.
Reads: 100 km/h
